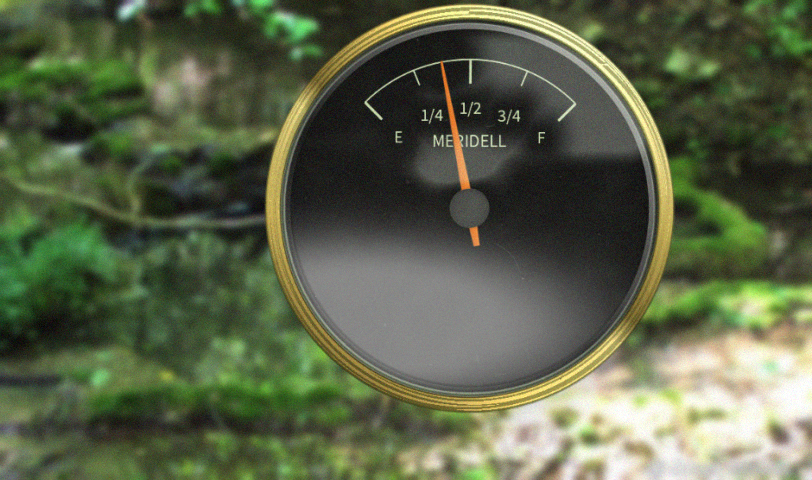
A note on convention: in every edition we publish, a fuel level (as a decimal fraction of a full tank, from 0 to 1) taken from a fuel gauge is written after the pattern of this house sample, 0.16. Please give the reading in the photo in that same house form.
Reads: 0.375
